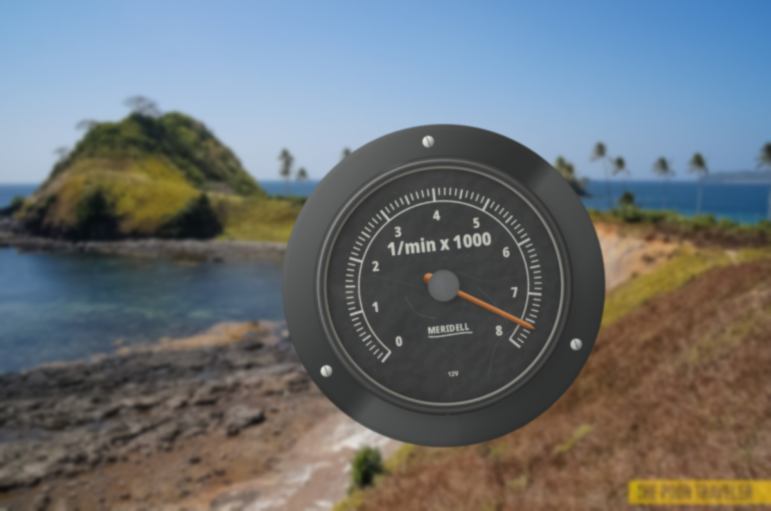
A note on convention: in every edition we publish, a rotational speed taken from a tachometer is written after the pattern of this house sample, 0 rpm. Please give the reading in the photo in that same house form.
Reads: 7600 rpm
